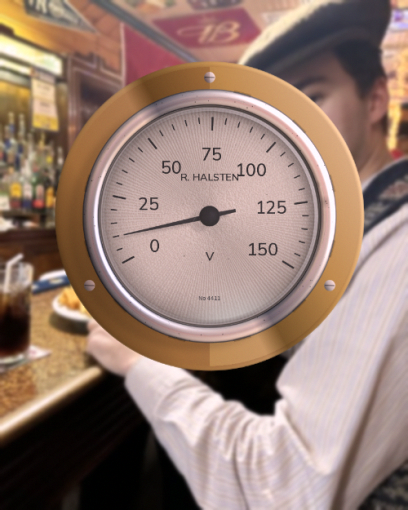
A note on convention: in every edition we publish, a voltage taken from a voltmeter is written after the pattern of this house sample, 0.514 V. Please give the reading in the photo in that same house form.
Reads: 10 V
